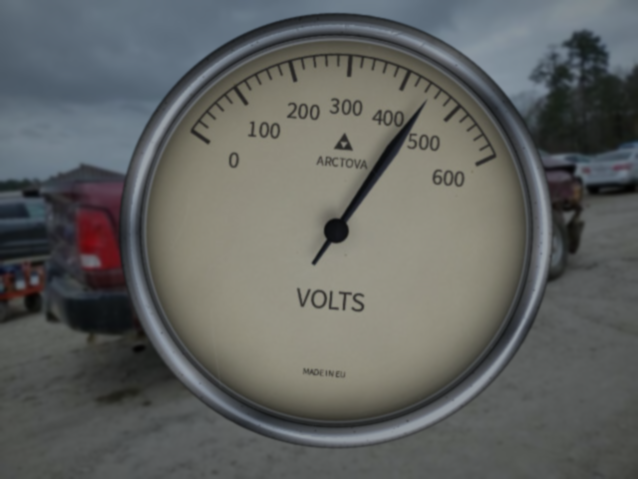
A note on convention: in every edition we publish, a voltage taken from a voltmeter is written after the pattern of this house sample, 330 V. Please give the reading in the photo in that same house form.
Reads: 450 V
